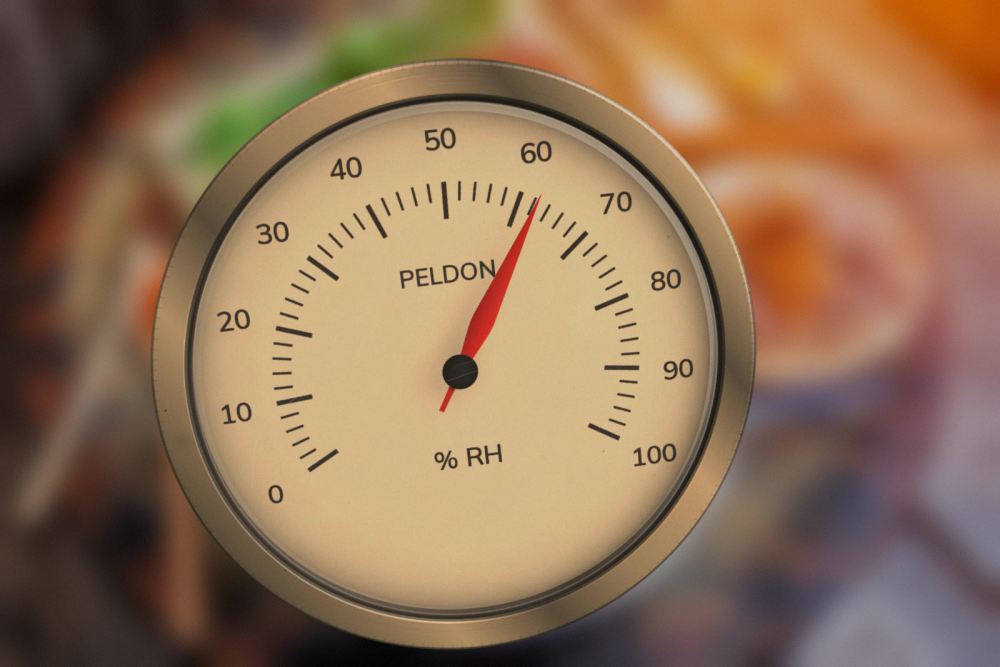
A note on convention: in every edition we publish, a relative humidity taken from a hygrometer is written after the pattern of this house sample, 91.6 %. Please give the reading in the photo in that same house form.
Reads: 62 %
